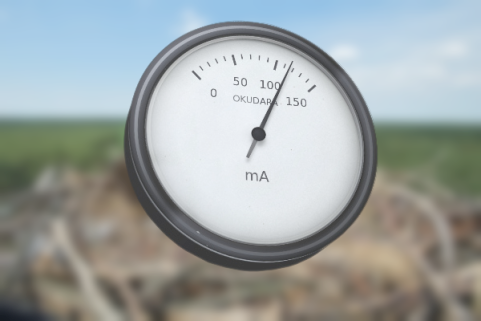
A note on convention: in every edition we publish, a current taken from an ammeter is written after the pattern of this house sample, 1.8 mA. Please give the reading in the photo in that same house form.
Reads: 115 mA
